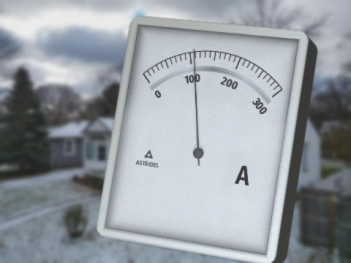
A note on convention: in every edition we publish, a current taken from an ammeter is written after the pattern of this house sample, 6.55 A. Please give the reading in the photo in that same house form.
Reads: 110 A
